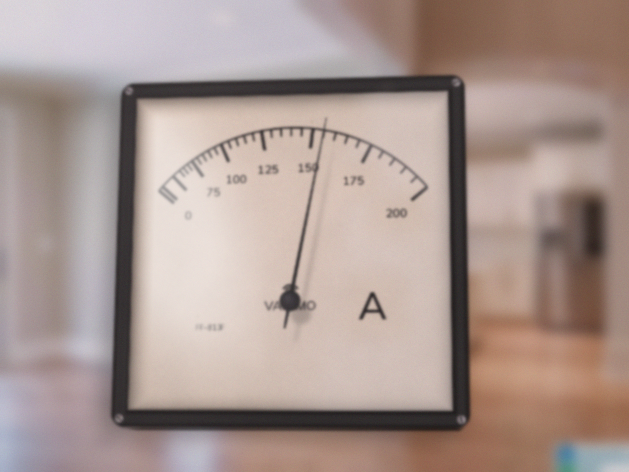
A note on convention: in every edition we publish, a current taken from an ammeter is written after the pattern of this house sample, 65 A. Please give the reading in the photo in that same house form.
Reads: 155 A
